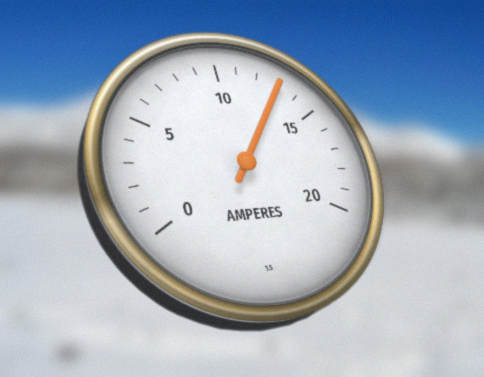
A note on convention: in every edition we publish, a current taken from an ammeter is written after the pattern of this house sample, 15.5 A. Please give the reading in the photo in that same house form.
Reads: 13 A
